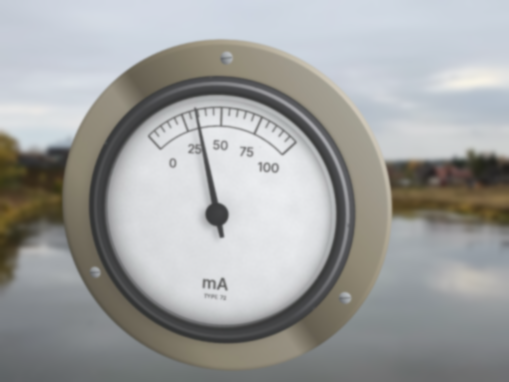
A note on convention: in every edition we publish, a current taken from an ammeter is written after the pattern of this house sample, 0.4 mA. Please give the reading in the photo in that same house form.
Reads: 35 mA
